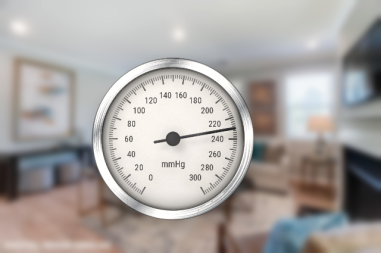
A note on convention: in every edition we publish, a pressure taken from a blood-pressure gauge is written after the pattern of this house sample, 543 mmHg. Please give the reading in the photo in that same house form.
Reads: 230 mmHg
